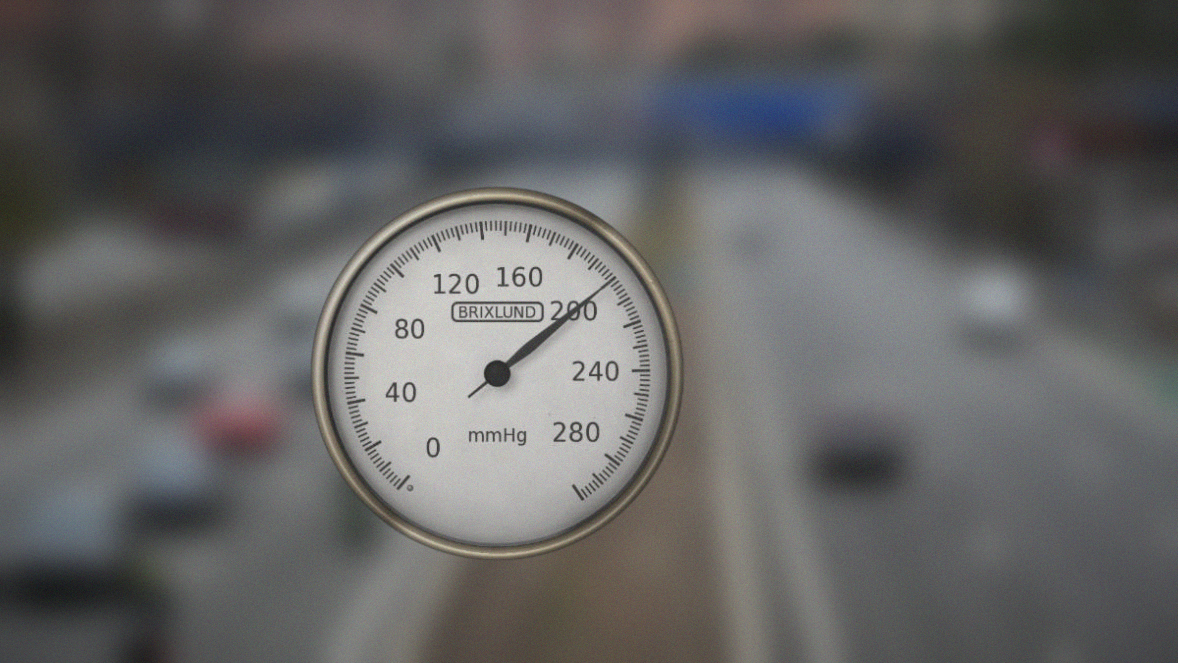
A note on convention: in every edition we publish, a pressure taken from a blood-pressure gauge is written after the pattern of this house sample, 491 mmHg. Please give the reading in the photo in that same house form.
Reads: 200 mmHg
